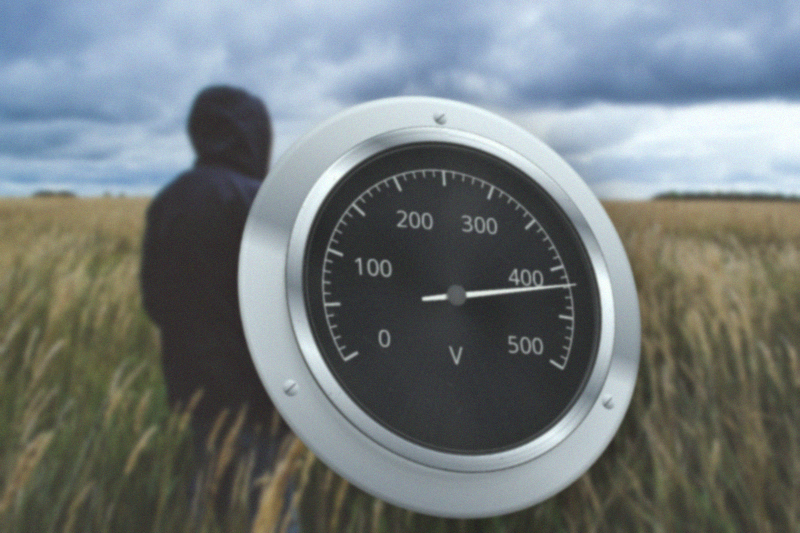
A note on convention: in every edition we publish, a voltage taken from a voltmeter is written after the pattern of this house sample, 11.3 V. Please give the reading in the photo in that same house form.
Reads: 420 V
